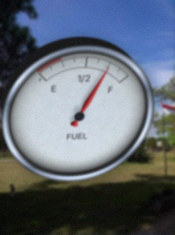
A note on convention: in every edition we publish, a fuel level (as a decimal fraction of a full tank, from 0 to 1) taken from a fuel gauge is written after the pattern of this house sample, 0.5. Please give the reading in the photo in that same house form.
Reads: 0.75
